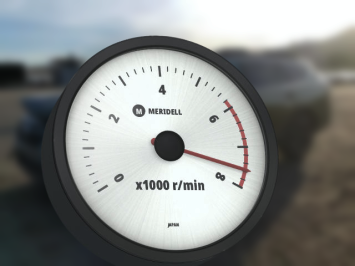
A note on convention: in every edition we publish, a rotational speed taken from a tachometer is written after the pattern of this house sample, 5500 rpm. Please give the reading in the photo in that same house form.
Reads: 7600 rpm
